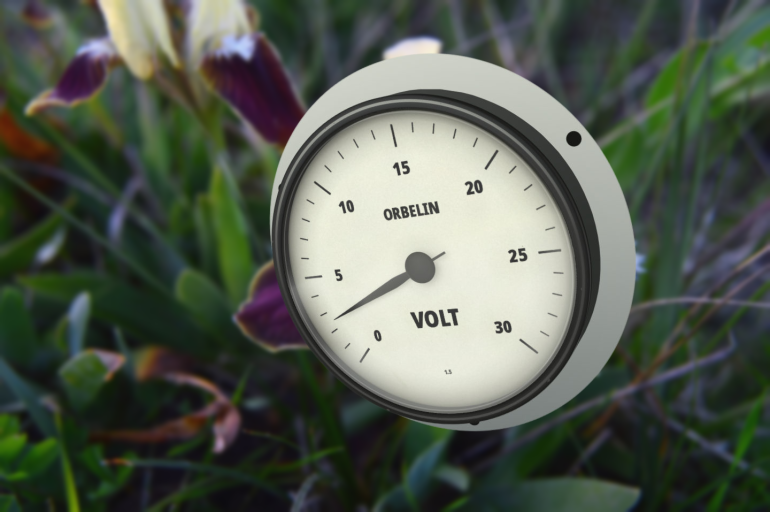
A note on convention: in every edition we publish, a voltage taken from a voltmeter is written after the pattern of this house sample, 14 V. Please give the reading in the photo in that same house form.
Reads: 2.5 V
